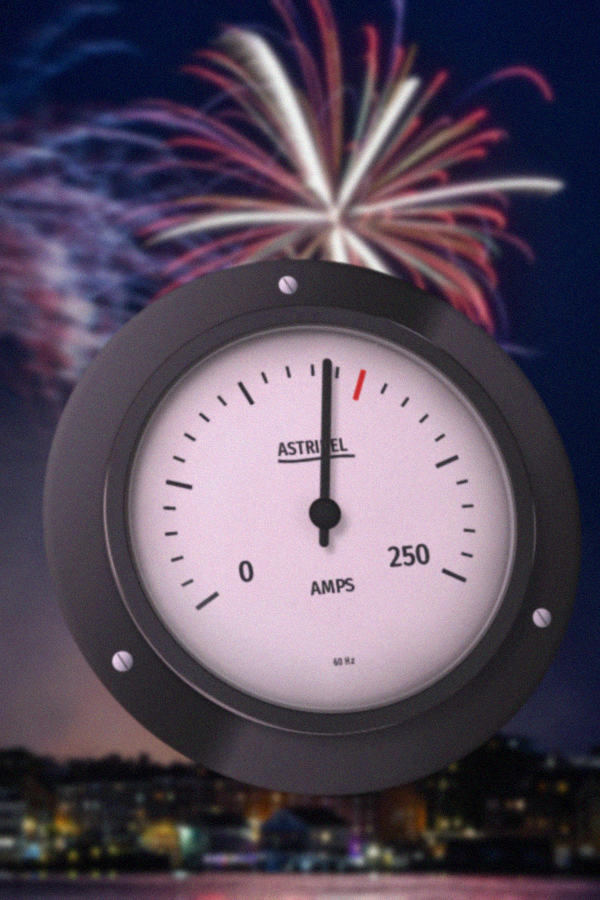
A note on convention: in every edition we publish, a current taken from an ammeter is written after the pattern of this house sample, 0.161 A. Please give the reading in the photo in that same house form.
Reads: 135 A
